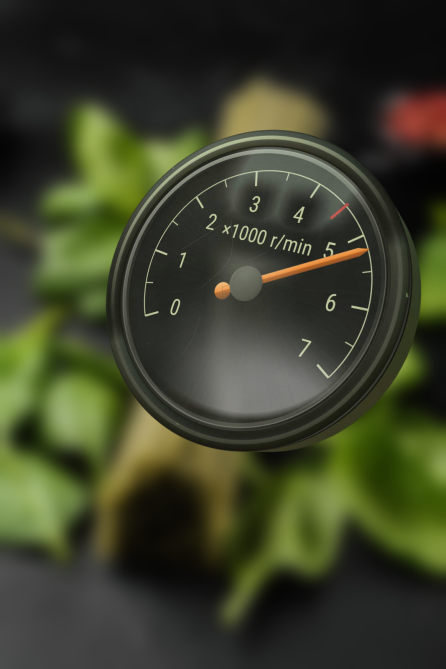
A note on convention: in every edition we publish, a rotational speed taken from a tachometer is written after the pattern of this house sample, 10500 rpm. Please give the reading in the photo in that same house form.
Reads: 5250 rpm
